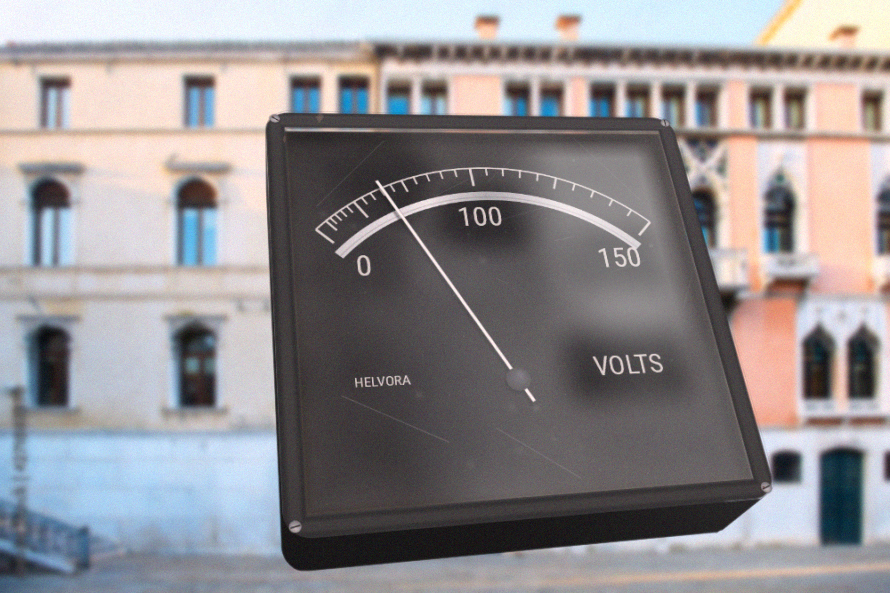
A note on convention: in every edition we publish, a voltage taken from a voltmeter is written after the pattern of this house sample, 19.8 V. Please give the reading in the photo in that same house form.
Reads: 65 V
